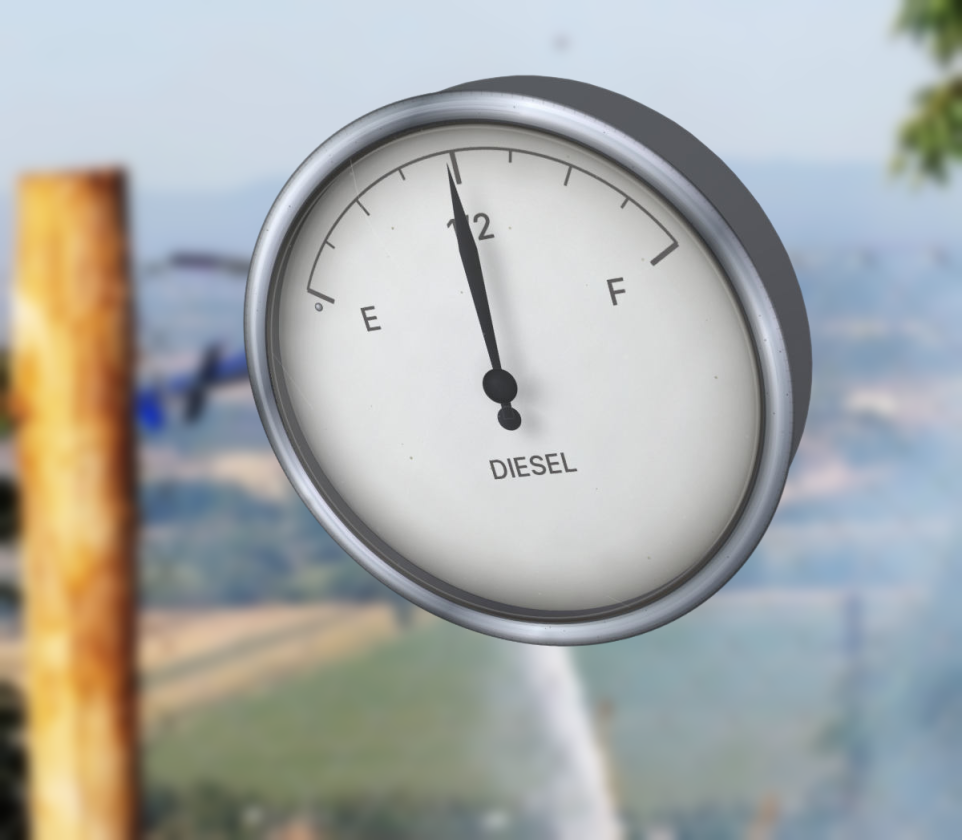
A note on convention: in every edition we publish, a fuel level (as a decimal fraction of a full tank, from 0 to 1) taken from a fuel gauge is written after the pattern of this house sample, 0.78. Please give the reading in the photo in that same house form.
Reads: 0.5
